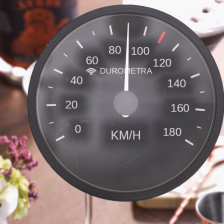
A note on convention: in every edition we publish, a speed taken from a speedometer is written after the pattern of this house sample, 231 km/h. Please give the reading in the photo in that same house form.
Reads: 90 km/h
